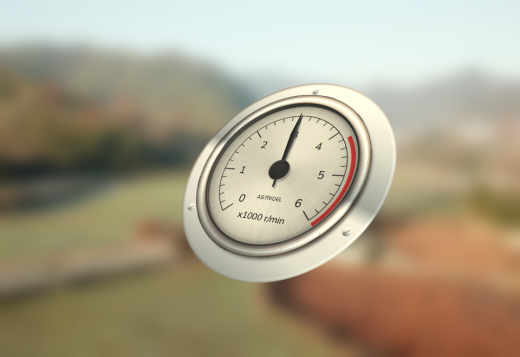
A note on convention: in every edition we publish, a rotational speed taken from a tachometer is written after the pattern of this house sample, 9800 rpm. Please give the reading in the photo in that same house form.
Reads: 3000 rpm
